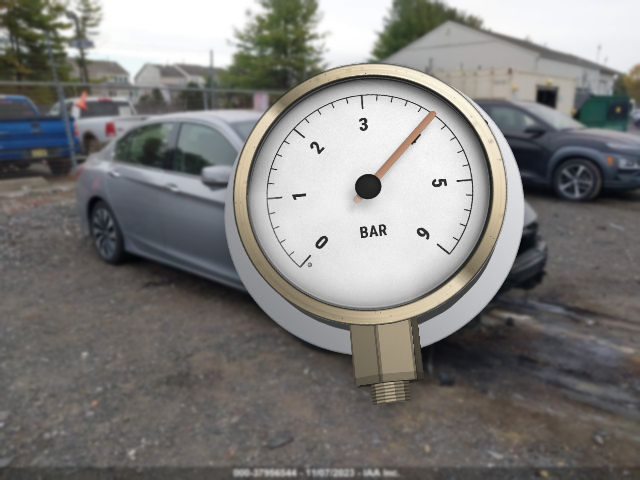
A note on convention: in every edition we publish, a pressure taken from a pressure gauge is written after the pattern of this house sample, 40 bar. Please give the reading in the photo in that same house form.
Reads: 4 bar
